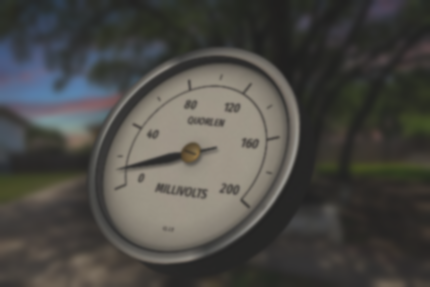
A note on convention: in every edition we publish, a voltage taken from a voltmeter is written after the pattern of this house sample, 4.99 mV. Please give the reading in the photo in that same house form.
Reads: 10 mV
